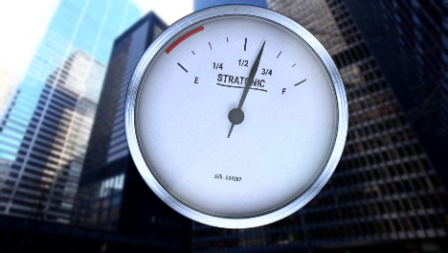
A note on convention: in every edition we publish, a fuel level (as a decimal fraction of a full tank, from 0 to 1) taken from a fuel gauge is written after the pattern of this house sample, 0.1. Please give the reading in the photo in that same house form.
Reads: 0.625
